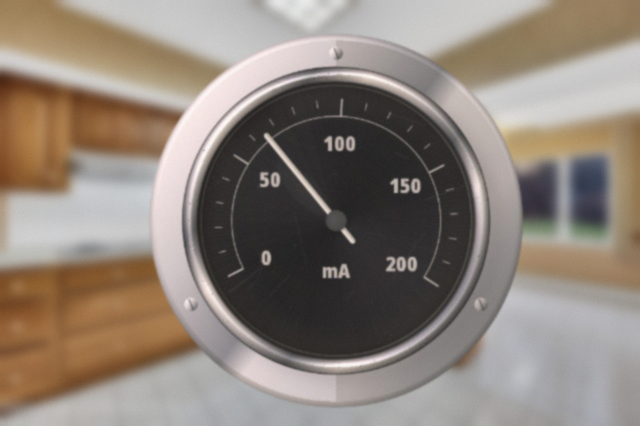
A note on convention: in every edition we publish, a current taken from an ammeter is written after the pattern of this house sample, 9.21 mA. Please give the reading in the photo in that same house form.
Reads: 65 mA
